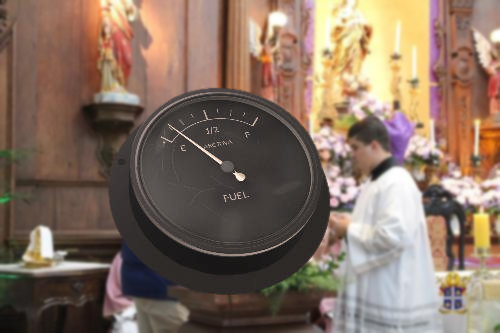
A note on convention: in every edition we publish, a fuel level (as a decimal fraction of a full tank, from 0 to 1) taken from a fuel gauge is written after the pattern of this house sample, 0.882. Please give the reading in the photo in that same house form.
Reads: 0.125
